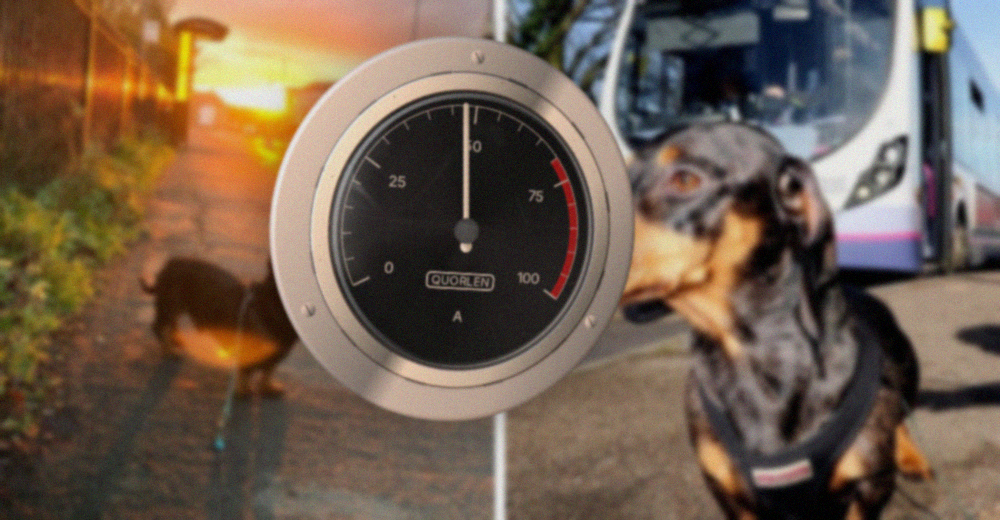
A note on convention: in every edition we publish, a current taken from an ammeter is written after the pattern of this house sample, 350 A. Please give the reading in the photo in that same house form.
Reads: 47.5 A
